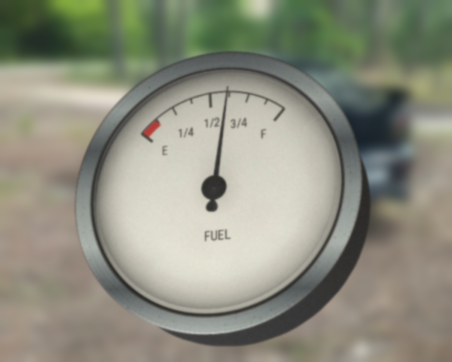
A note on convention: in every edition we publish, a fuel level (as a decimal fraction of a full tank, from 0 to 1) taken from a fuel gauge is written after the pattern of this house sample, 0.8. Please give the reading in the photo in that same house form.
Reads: 0.625
